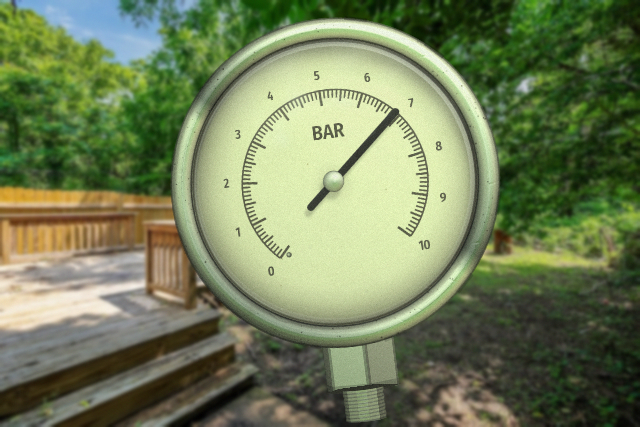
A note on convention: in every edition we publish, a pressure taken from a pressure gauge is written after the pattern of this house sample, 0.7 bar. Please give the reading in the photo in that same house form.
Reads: 6.9 bar
